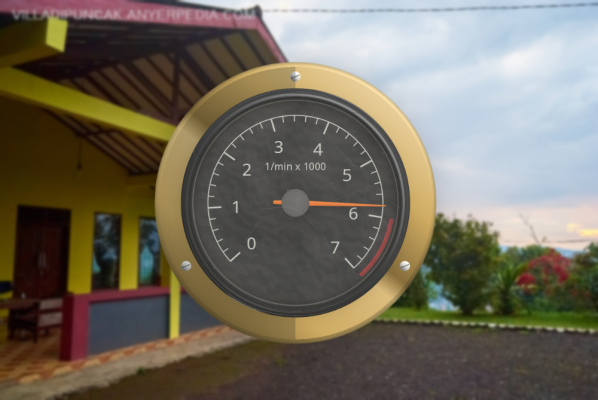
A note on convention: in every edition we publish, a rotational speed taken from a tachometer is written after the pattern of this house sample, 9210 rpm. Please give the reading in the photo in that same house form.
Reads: 5800 rpm
